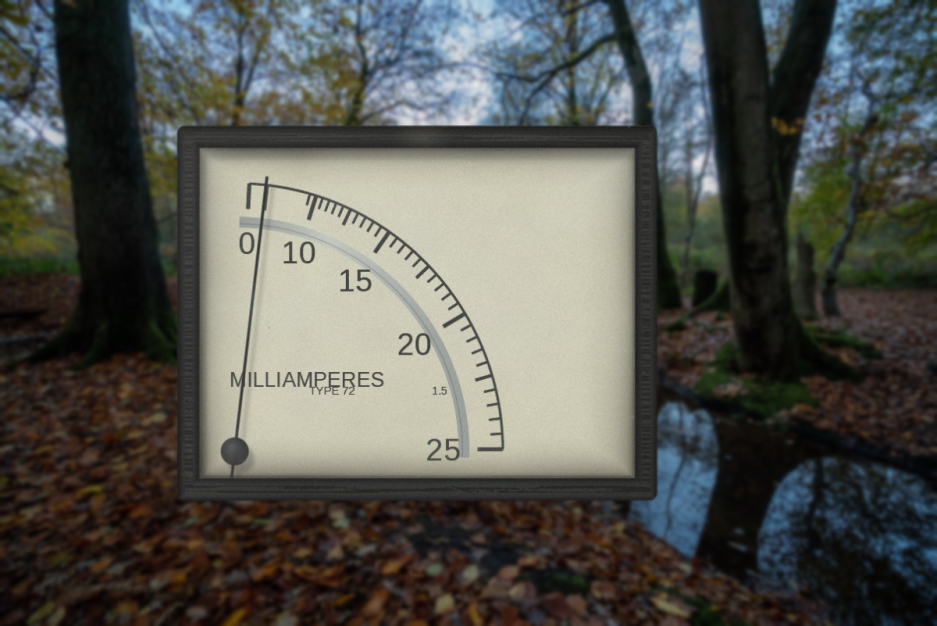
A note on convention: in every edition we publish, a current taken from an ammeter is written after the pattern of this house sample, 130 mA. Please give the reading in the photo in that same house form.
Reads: 5 mA
